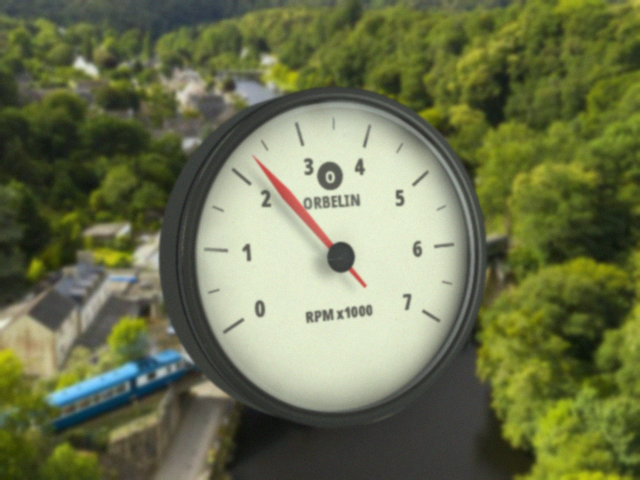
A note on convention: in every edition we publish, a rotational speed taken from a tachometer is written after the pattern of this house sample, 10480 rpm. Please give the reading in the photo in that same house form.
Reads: 2250 rpm
